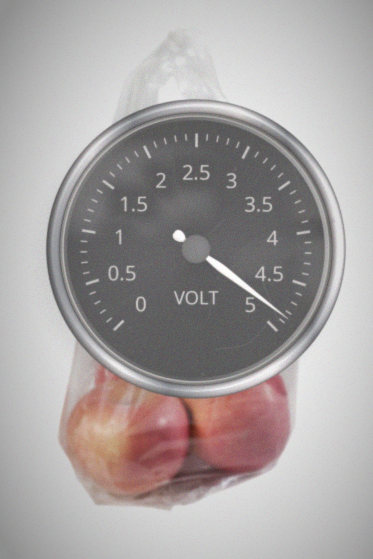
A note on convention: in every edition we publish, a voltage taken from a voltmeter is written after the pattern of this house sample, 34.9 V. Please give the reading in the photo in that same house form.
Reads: 4.85 V
